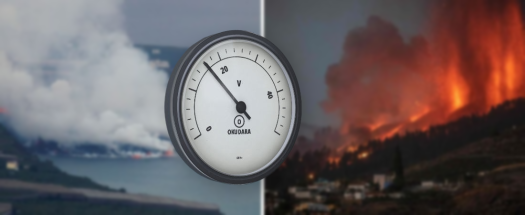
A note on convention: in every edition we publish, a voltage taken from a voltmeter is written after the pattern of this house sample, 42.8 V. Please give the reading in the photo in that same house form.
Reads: 16 V
